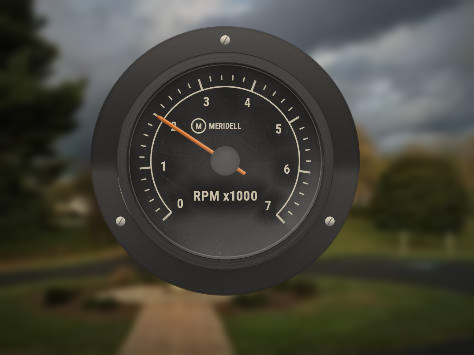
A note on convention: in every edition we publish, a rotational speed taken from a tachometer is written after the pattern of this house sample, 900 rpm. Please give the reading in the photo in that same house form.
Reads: 2000 rpm
